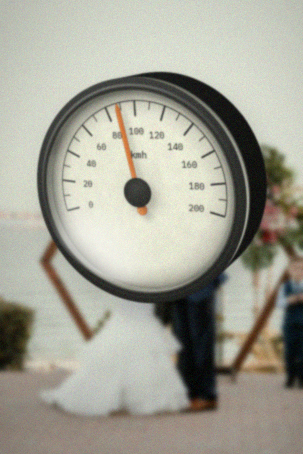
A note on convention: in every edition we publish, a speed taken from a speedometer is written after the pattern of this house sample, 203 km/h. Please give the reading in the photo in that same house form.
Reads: 90 km/h
